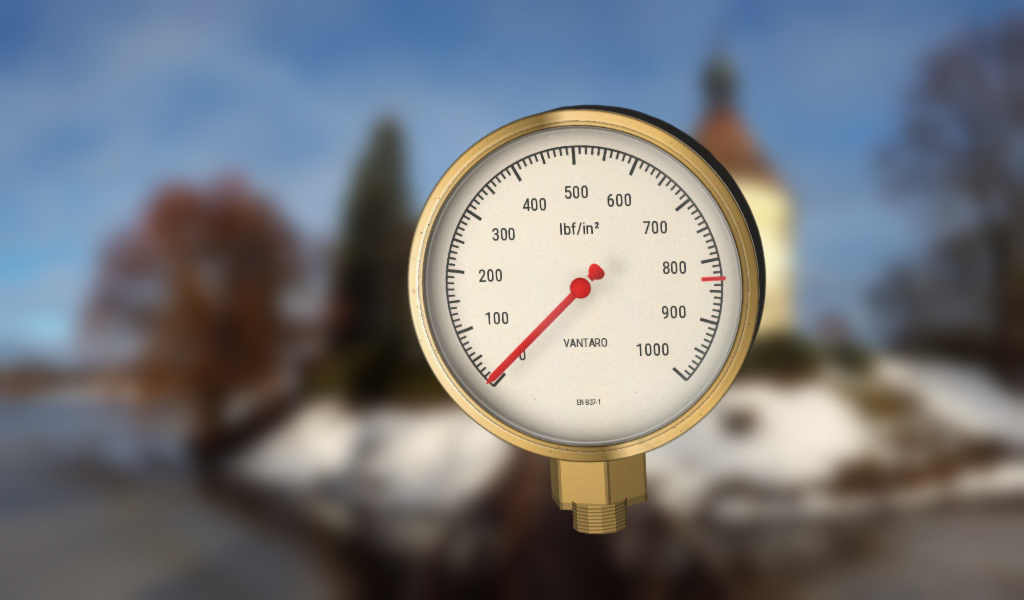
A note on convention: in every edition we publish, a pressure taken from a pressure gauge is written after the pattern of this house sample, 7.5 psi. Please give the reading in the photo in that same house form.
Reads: 10 psi
